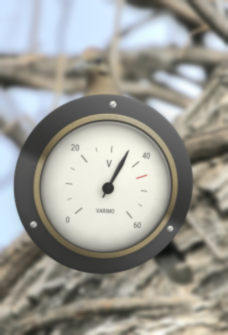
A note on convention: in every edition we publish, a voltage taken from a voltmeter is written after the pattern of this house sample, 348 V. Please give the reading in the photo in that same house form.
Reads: 35 V
